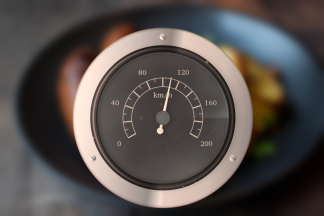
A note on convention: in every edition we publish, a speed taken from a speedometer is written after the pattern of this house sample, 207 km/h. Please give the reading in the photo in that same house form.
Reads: 110 km/h
